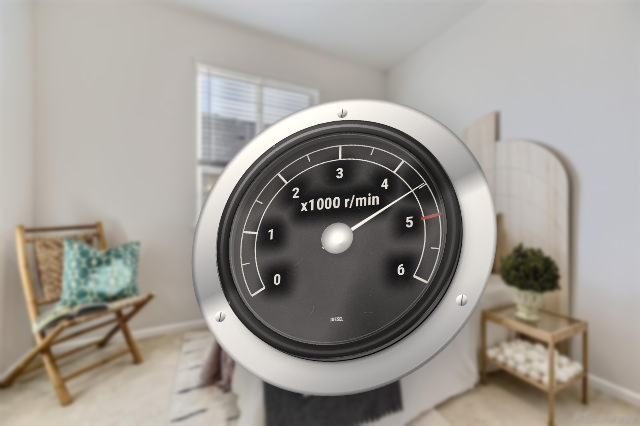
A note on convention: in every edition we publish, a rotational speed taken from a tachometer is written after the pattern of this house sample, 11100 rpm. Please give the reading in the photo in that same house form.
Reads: 4500 rpm
